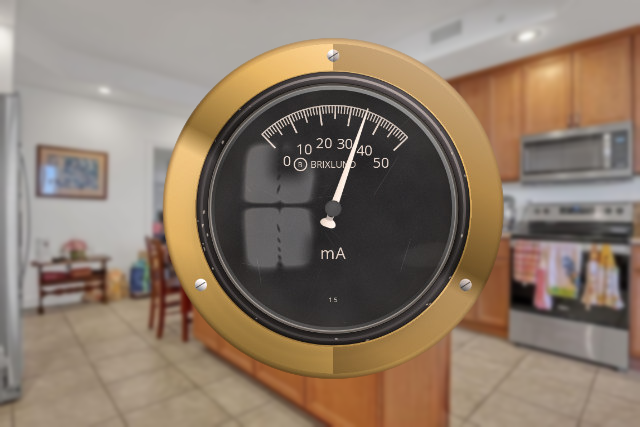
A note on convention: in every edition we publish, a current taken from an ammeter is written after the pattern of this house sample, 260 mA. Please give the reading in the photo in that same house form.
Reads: 35 mA
